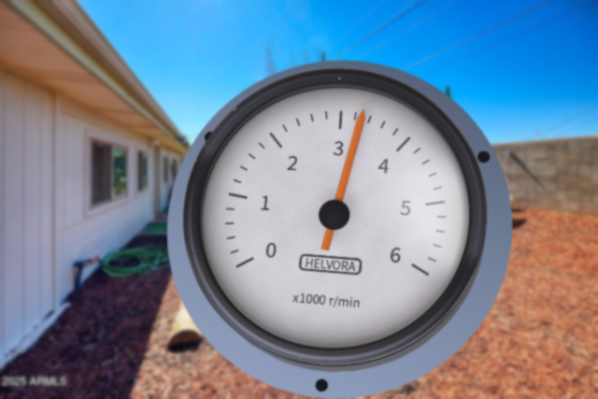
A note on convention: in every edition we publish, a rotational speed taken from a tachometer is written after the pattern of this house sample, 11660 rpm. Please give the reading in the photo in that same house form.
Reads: 3300 rpm
